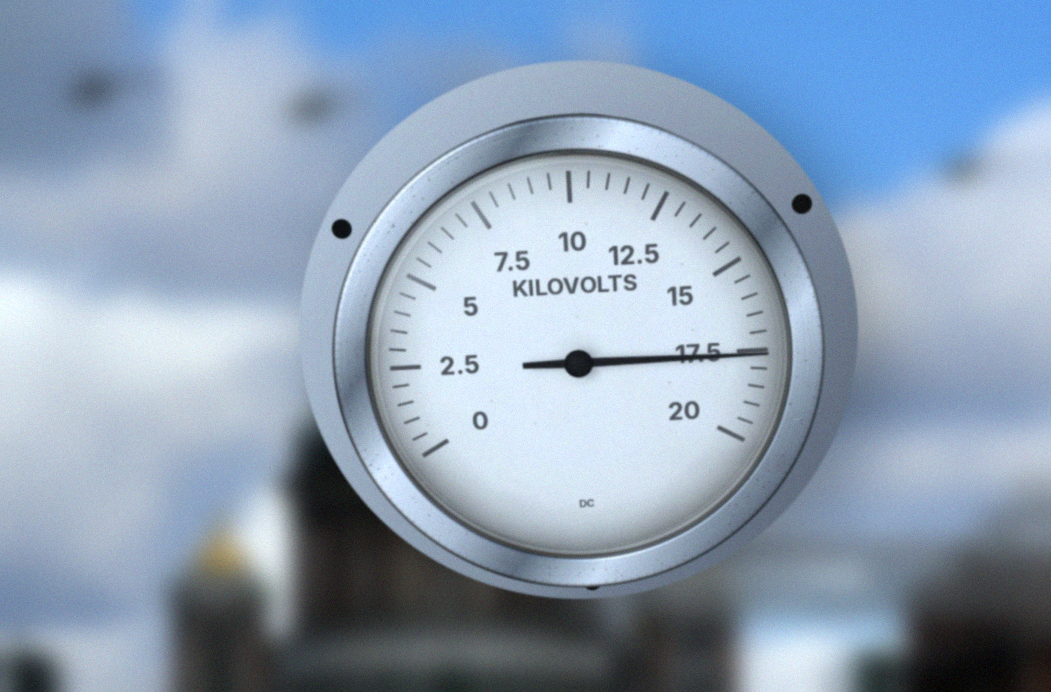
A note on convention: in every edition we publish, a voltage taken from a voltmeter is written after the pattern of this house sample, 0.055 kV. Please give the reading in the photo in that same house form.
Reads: 17.5 kV
